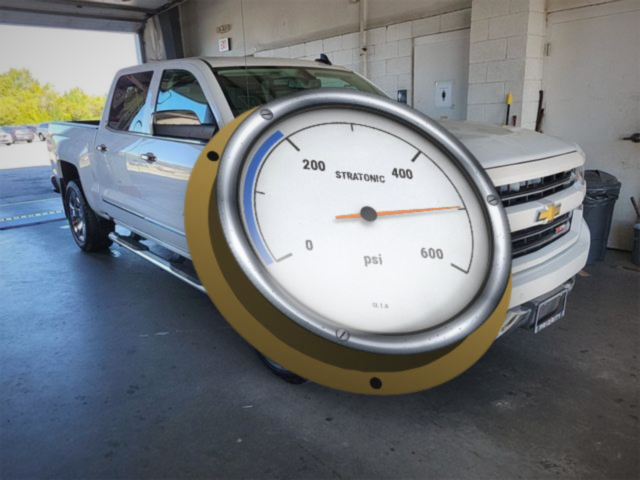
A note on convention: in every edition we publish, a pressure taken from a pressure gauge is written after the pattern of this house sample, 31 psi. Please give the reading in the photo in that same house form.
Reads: 500 psi
